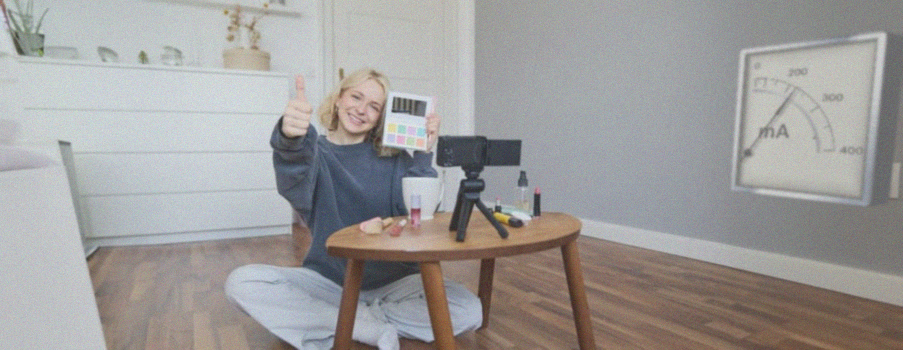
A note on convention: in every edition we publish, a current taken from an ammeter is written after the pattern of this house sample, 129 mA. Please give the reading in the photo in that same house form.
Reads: 225 mA
